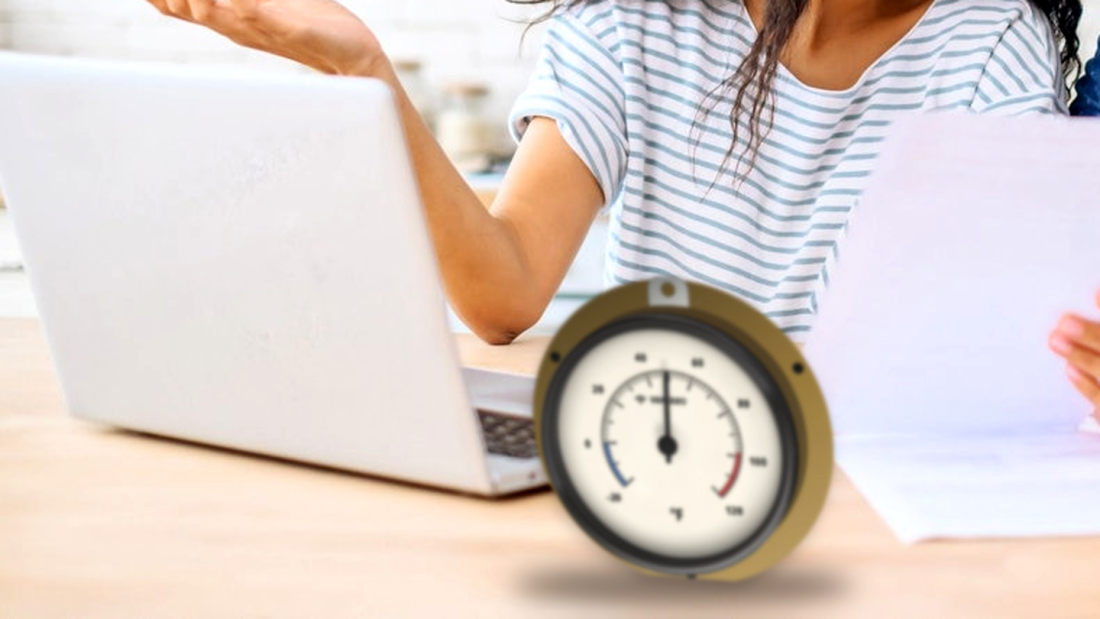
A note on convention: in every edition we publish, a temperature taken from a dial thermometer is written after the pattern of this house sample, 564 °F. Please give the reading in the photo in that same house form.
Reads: 50 °F
